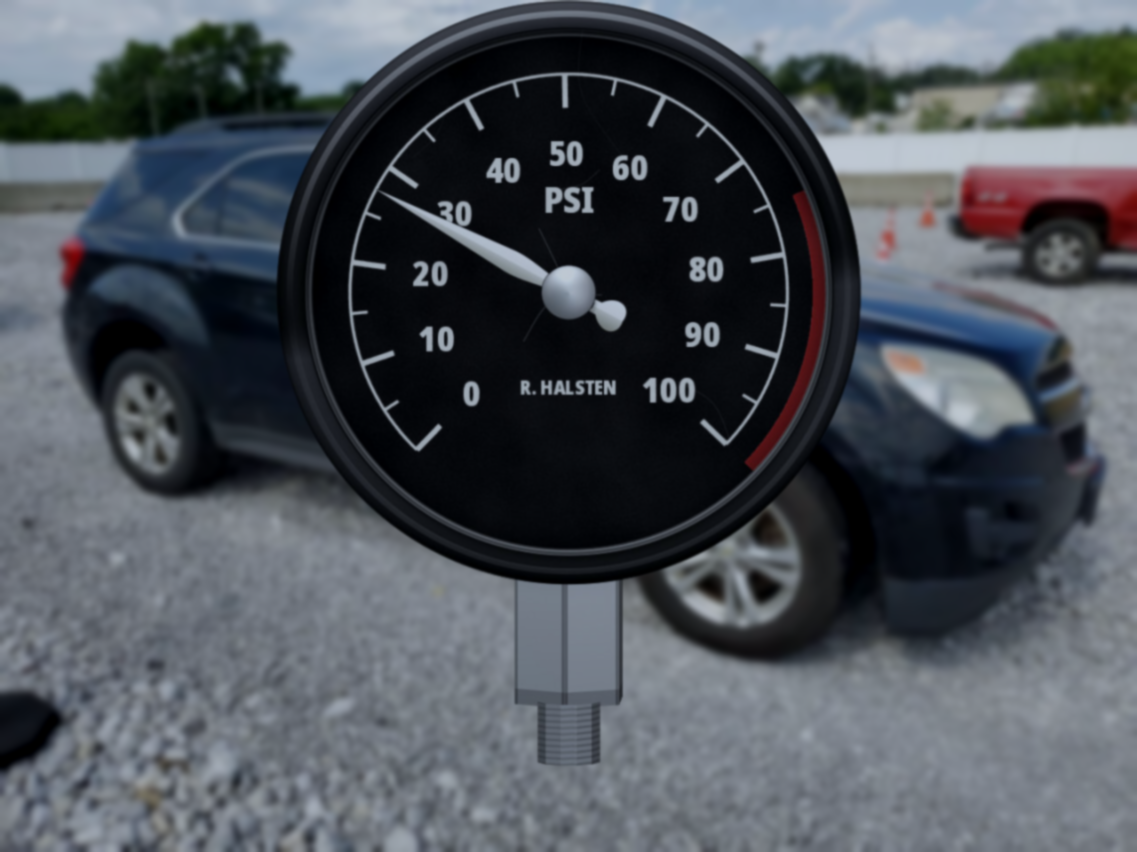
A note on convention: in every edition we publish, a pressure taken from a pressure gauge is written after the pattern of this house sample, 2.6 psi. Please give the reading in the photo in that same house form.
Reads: 27.5 psi
